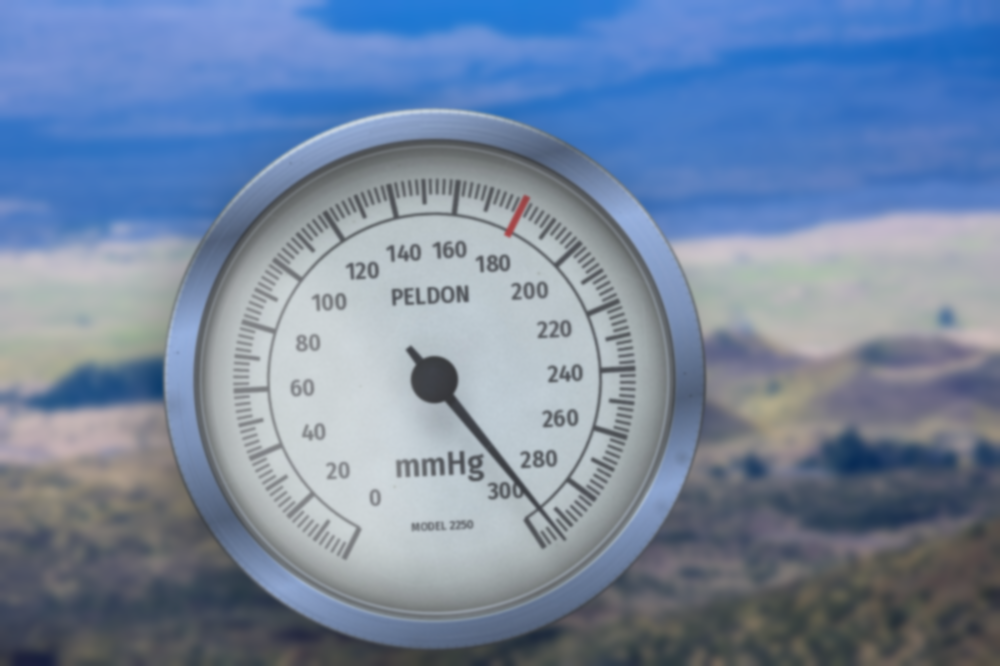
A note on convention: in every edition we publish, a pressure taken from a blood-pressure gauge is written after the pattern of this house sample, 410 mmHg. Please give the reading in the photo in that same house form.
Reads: 294 mmHg
